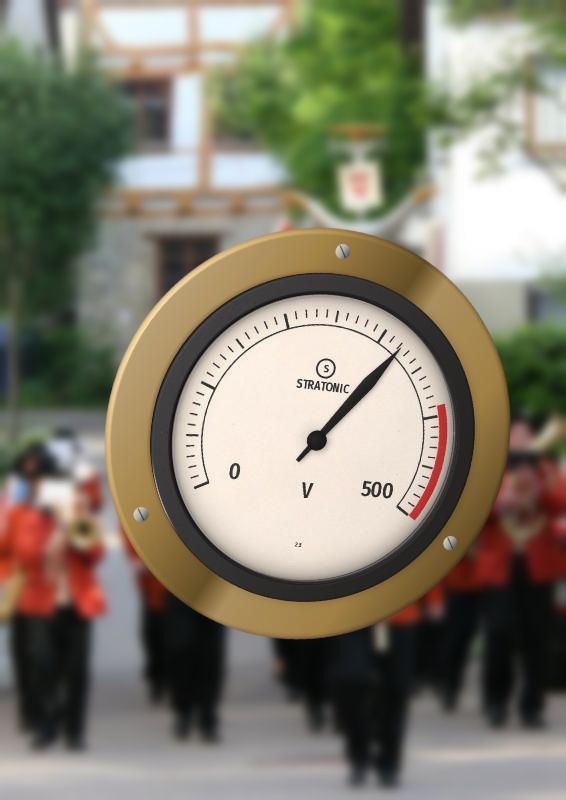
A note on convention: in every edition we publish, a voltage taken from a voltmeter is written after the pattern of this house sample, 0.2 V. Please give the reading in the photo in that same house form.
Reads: 320 V
